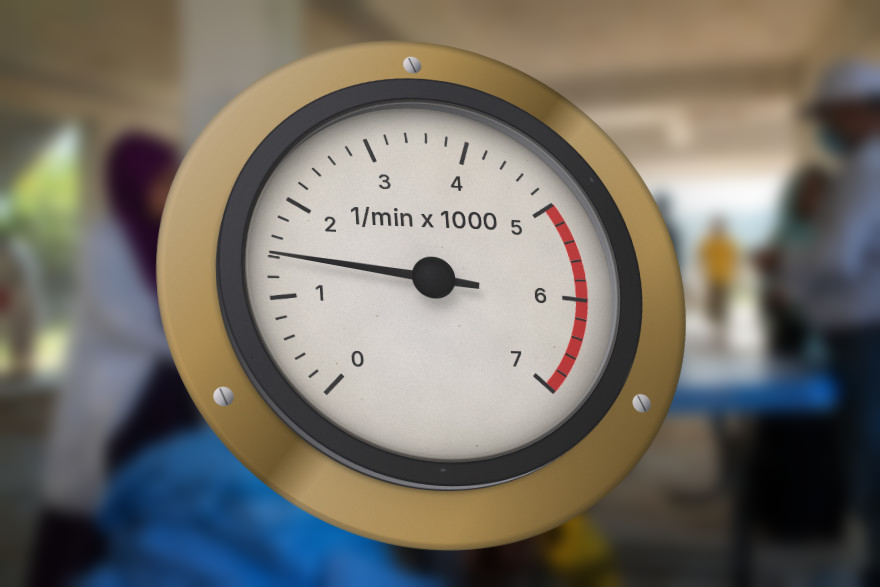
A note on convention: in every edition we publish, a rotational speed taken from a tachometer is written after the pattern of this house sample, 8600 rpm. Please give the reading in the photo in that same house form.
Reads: 1400 rpm
